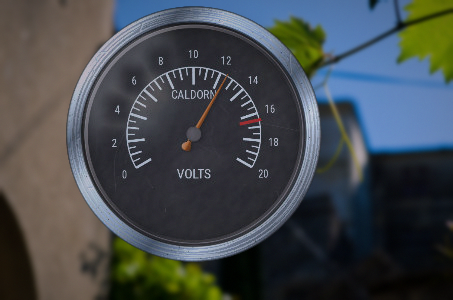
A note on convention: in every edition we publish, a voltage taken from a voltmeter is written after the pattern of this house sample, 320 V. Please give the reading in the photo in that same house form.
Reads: 12.5 V
